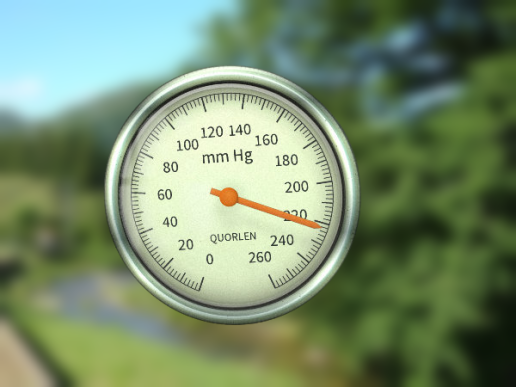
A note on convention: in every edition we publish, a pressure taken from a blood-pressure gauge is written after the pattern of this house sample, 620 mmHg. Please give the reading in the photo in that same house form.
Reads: 222 mmHg
